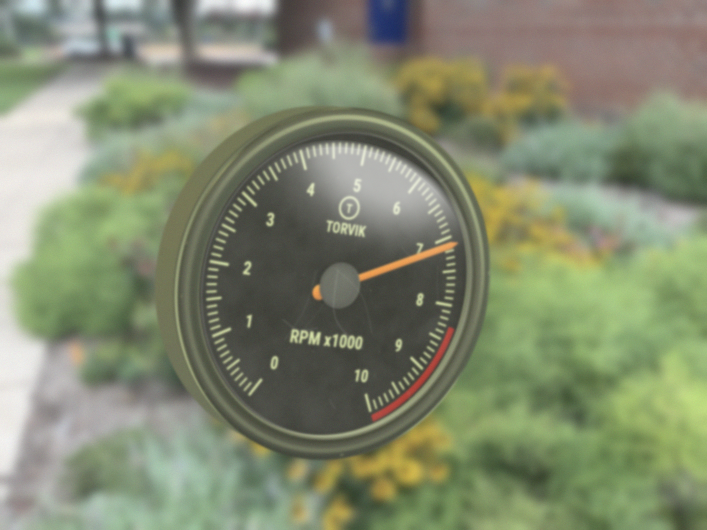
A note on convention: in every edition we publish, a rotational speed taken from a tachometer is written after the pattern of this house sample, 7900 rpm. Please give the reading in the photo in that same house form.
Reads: 7100 rpm
